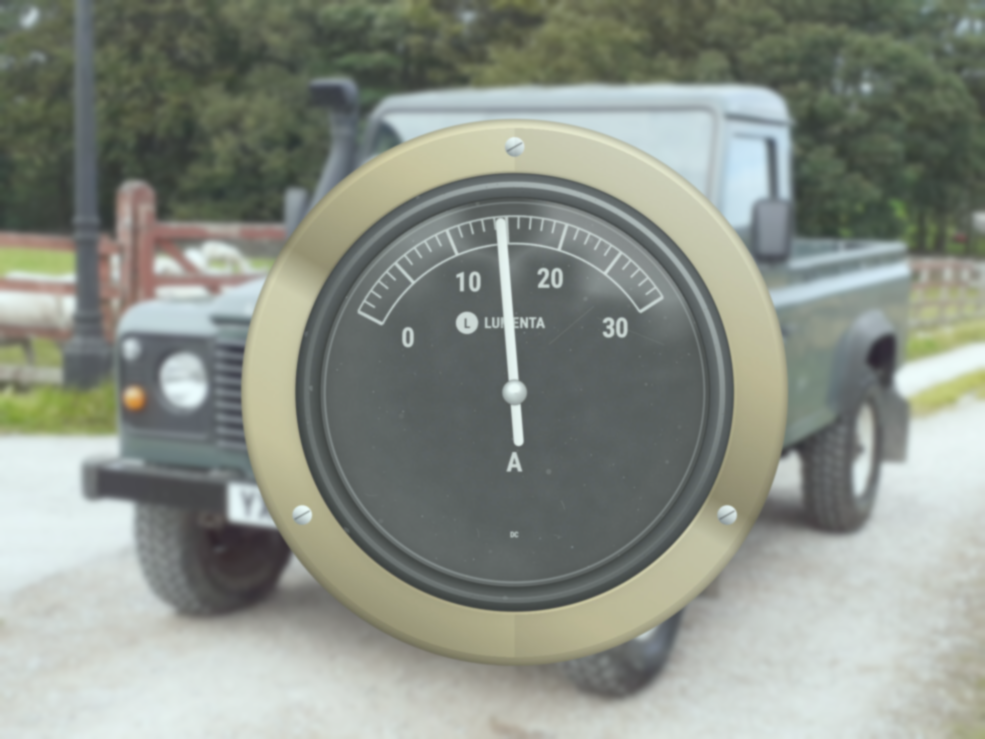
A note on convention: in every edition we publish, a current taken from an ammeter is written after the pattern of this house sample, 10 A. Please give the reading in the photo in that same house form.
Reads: 14.5 A
